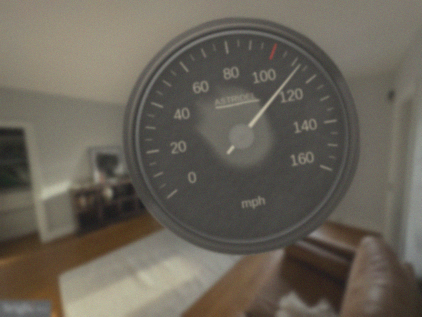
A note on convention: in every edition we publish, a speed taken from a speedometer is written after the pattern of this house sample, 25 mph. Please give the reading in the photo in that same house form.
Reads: 112.5 mph
